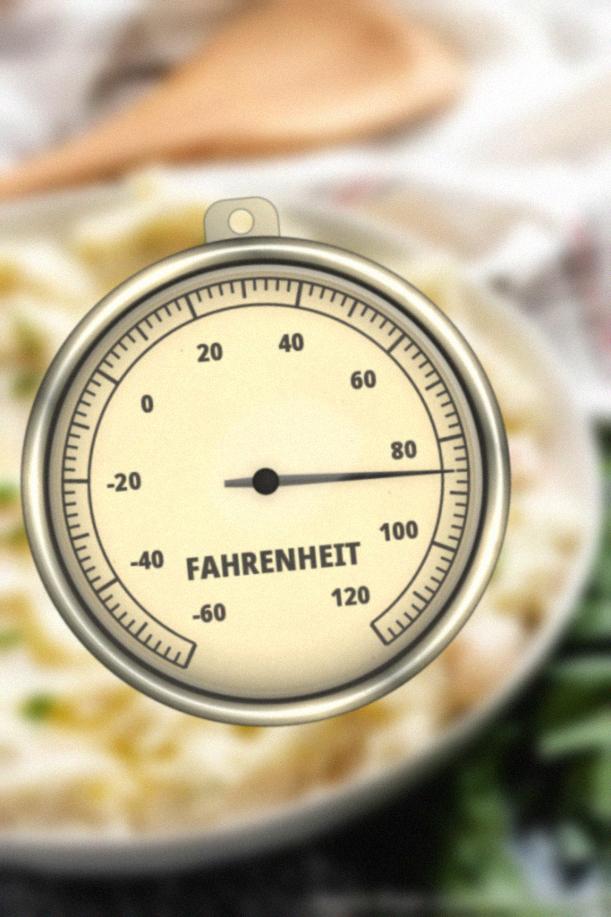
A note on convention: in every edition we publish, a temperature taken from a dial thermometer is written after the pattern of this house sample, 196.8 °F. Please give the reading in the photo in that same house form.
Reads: 86 °F
